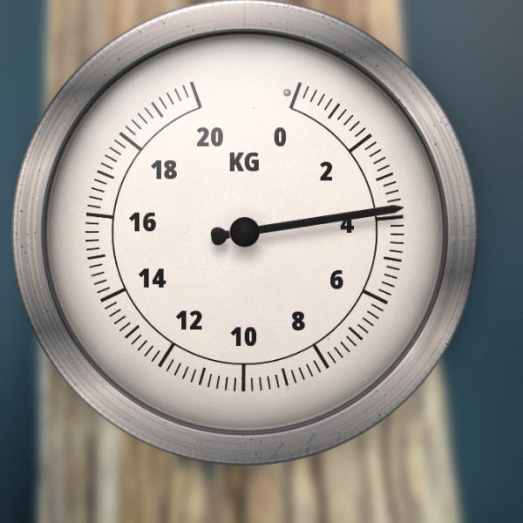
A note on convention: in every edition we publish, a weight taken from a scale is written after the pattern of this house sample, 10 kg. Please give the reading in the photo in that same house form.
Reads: 3.8 kg
